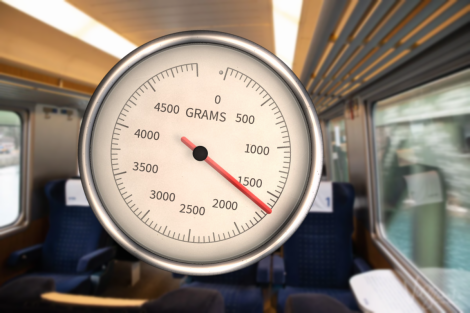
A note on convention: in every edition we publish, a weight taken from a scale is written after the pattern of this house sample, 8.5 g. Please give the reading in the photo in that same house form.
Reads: 1650 g
